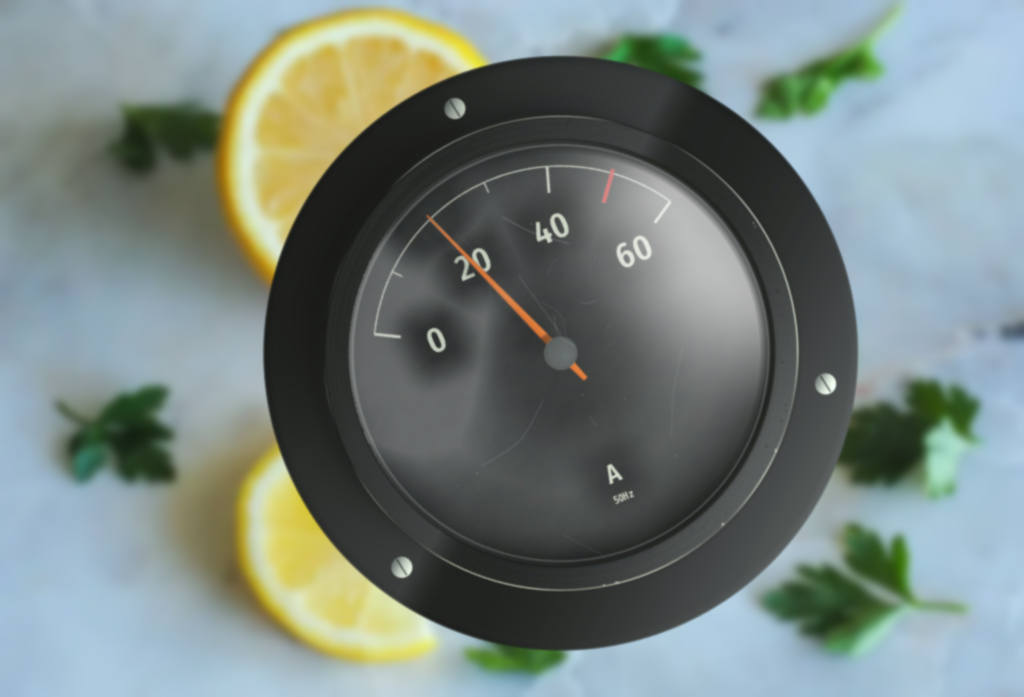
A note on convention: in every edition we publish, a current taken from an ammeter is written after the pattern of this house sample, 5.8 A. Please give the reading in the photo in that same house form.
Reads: 20 A
